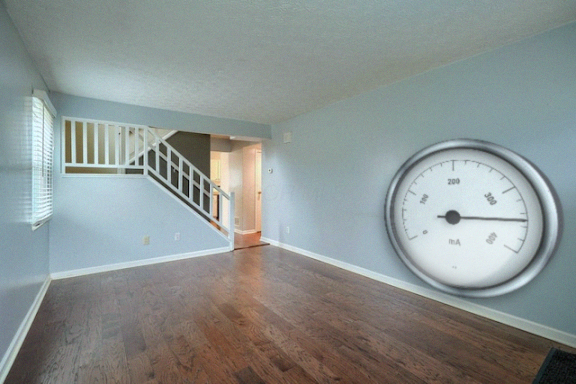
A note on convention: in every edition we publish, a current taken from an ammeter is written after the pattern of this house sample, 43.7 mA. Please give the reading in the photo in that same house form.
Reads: 350 mA
